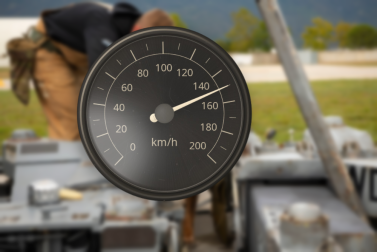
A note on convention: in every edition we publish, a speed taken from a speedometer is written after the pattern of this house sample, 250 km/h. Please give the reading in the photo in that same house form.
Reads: 150 km/h
